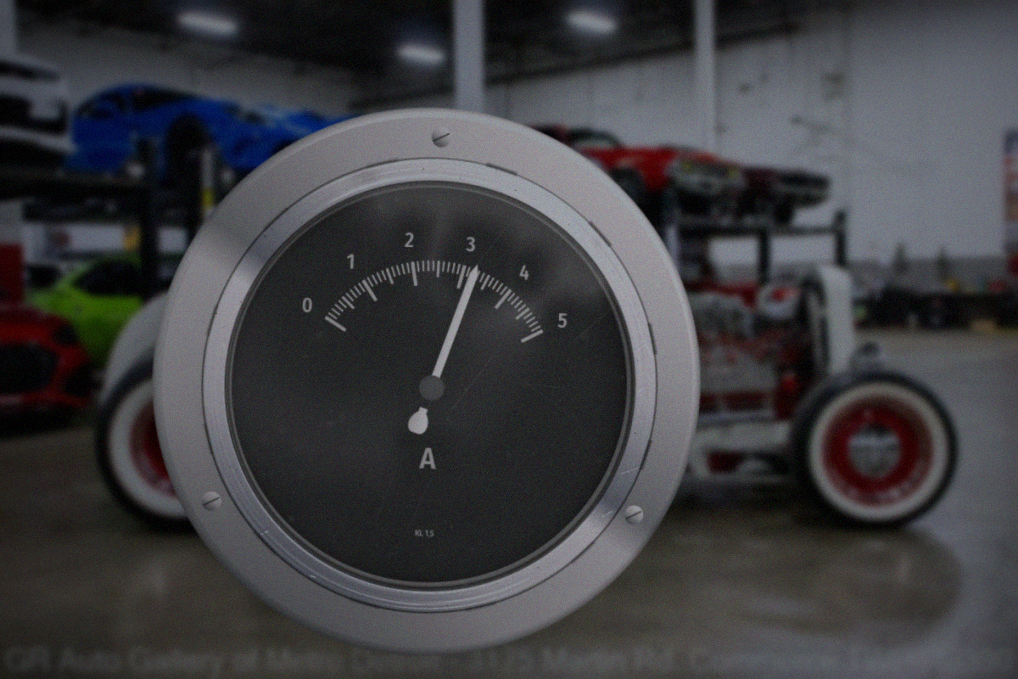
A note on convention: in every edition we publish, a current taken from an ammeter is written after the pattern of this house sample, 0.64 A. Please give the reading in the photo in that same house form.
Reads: 3.2 A
